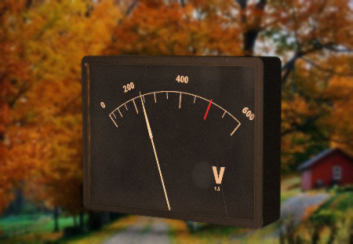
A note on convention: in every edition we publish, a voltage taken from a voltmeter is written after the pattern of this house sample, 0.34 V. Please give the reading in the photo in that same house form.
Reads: 250 V
